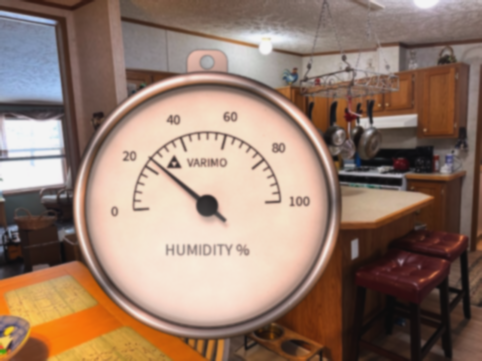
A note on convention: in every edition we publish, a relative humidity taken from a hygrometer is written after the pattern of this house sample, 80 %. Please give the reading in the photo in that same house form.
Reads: 24 %
